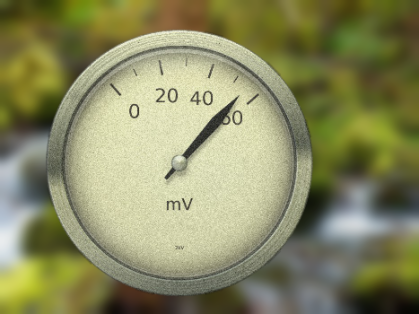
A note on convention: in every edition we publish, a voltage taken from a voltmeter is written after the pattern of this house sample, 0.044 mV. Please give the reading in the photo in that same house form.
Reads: 55 mV
